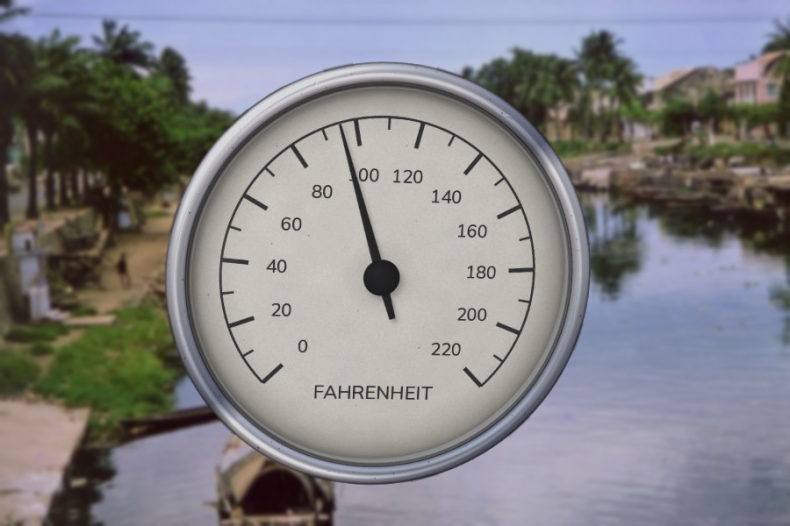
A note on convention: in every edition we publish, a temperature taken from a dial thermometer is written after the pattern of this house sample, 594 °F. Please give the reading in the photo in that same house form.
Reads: 95 °F
